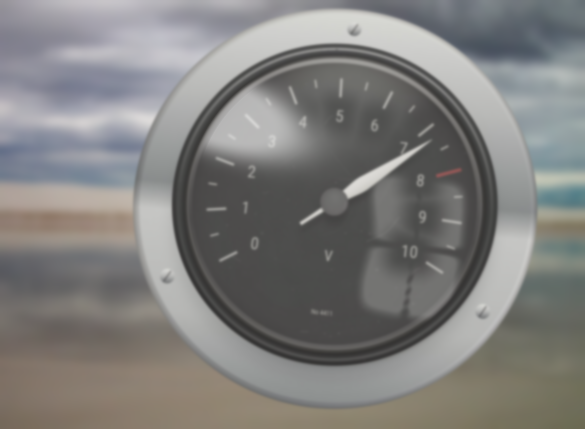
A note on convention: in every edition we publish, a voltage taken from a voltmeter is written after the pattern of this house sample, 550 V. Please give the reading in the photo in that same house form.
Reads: 7.25 V
